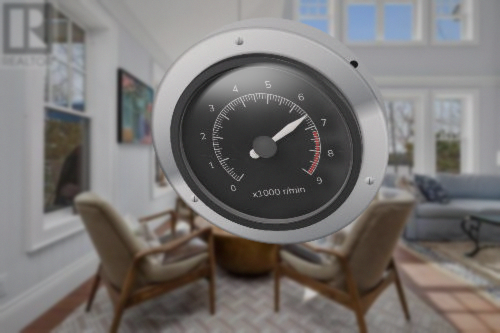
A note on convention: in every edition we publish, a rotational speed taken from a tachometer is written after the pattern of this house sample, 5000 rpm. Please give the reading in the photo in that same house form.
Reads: 6500 rpm
